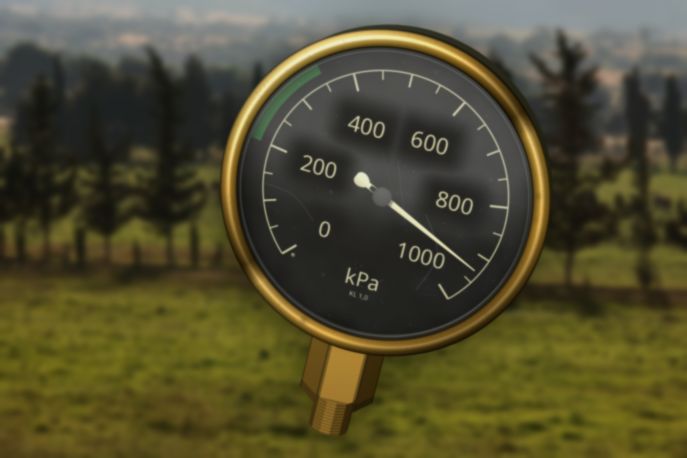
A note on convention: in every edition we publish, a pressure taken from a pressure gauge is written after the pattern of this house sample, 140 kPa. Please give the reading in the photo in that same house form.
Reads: 925 kPa
